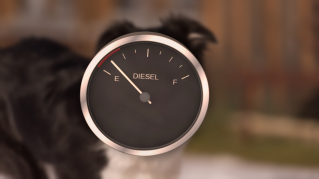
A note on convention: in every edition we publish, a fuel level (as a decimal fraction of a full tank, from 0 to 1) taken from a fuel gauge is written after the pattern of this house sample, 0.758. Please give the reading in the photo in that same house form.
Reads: 0.125
